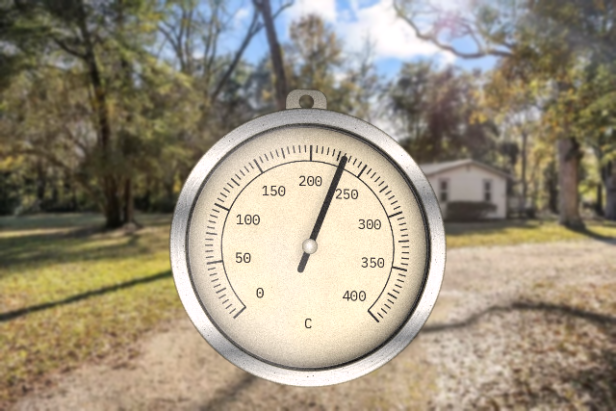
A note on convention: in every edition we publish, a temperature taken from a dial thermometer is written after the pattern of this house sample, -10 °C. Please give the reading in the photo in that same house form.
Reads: 230 °C
